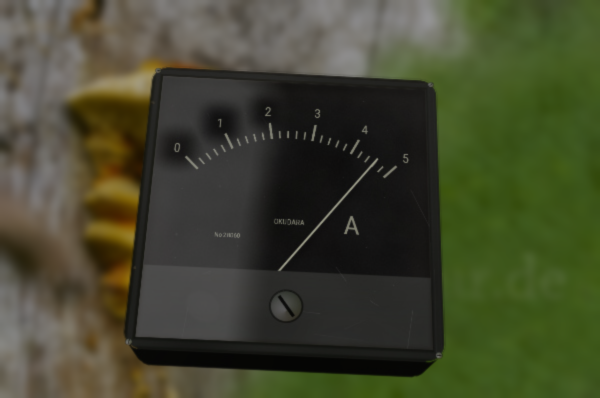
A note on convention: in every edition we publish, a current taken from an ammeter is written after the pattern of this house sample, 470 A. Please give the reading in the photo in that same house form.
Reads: 4.6 A
